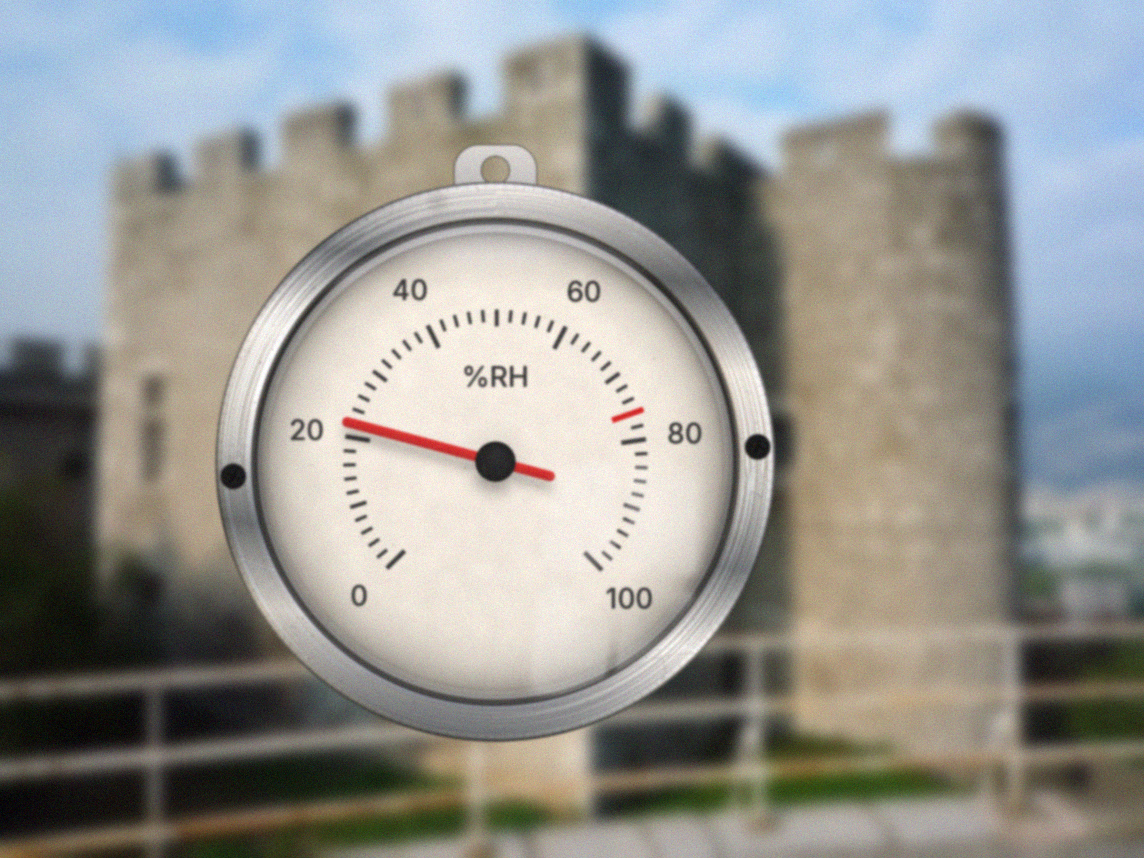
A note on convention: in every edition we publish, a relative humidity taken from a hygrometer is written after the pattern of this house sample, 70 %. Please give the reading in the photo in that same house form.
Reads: 22 %
